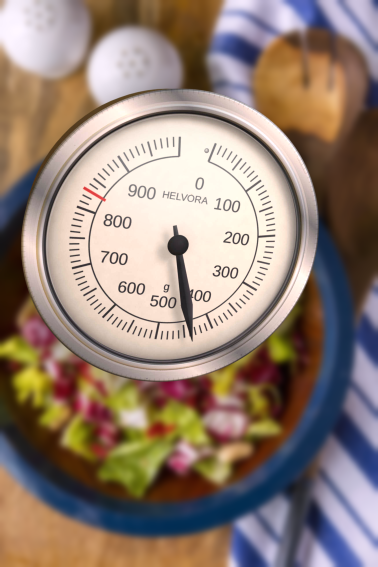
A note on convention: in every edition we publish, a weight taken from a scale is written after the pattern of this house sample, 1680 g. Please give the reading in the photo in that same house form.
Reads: 440 g
